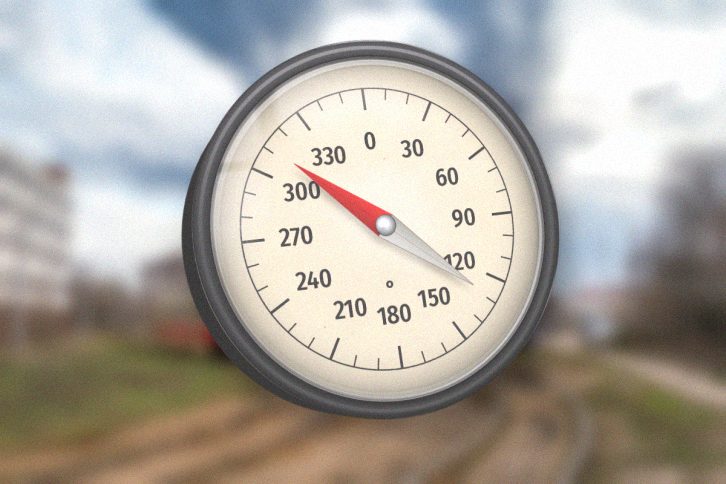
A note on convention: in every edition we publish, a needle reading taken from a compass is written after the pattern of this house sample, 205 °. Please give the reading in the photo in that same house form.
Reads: 310 °
